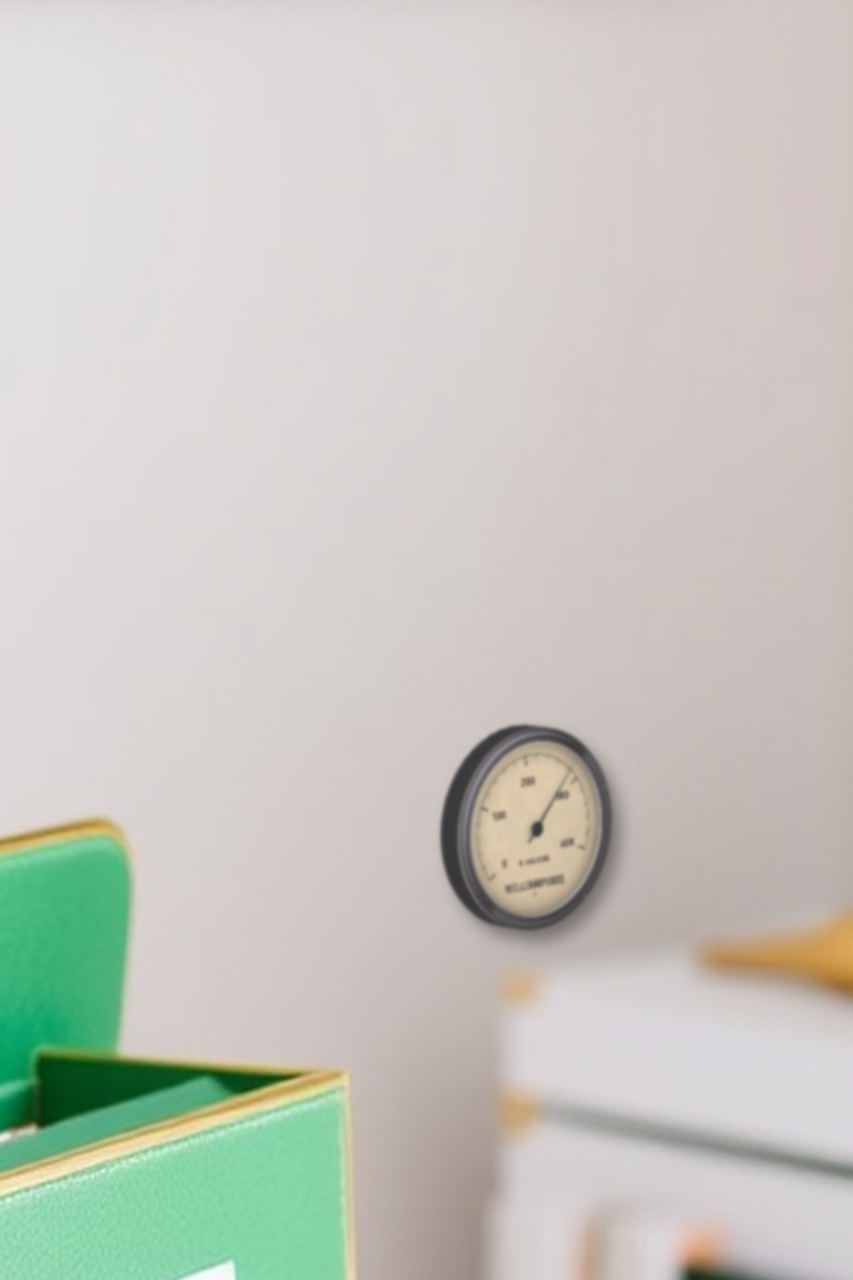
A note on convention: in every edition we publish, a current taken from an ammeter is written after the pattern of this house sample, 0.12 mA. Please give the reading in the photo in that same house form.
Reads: 280 mA
